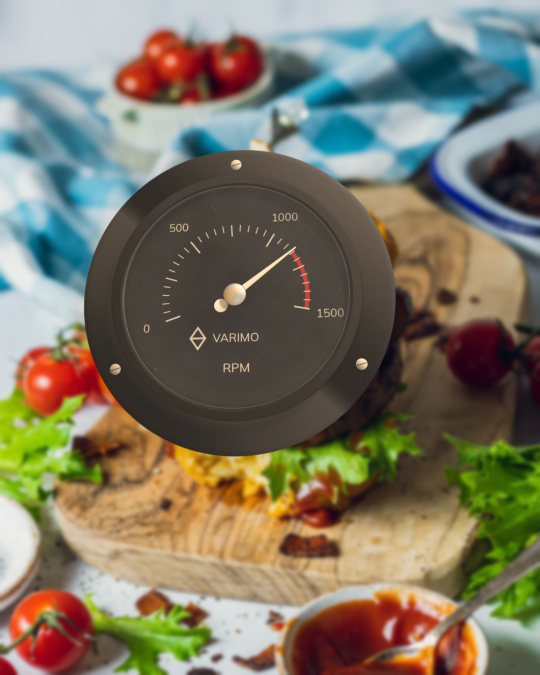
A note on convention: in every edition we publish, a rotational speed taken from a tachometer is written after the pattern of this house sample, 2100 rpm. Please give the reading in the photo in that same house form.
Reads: 1150 rpm
